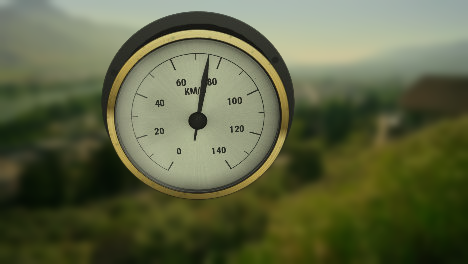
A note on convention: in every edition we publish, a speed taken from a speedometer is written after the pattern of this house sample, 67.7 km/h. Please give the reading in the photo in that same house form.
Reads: 75 km/h
